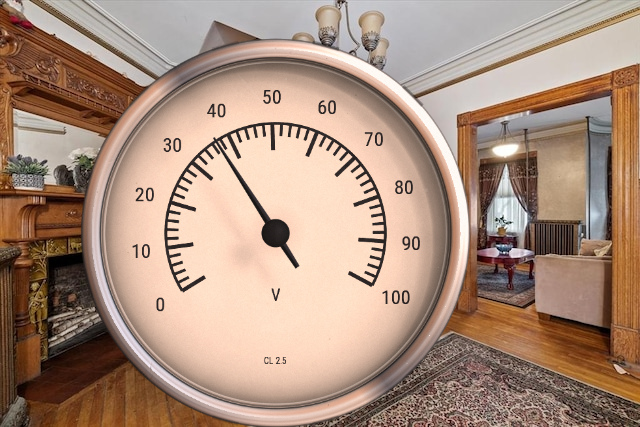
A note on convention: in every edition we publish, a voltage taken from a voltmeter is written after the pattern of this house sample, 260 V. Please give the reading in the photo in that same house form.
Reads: 37 V
